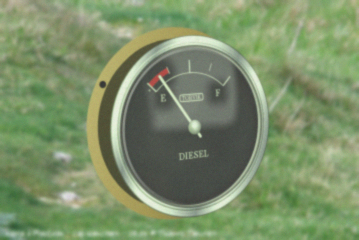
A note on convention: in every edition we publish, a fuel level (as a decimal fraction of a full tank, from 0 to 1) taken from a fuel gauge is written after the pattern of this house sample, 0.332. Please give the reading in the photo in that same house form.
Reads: 0.125
